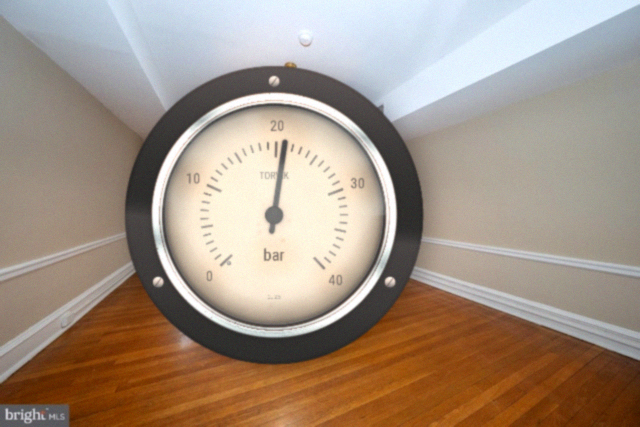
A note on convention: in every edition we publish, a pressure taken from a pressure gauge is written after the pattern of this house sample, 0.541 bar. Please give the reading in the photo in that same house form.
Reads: 21 bar
